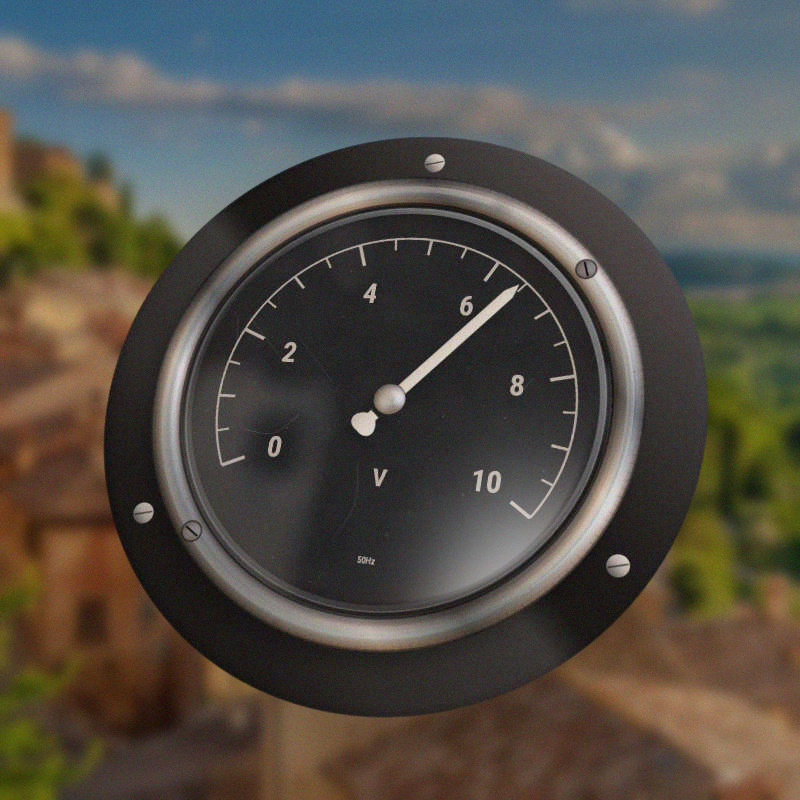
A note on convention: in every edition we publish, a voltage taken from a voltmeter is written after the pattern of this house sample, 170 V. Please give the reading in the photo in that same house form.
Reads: 6.5 V
